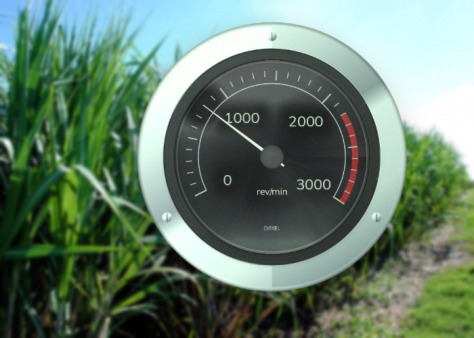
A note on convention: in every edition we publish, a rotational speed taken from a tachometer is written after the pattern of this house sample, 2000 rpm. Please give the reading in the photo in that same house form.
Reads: 800 rpm
